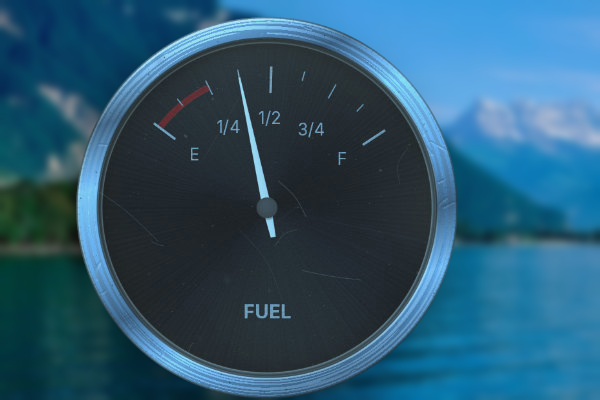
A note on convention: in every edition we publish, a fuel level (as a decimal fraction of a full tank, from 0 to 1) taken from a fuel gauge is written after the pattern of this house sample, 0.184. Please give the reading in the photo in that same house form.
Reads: 0.375
